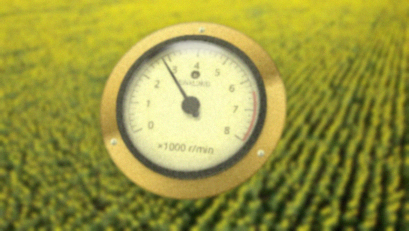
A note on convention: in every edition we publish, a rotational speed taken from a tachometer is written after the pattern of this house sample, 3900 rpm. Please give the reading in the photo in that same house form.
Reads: 2800 rpm
